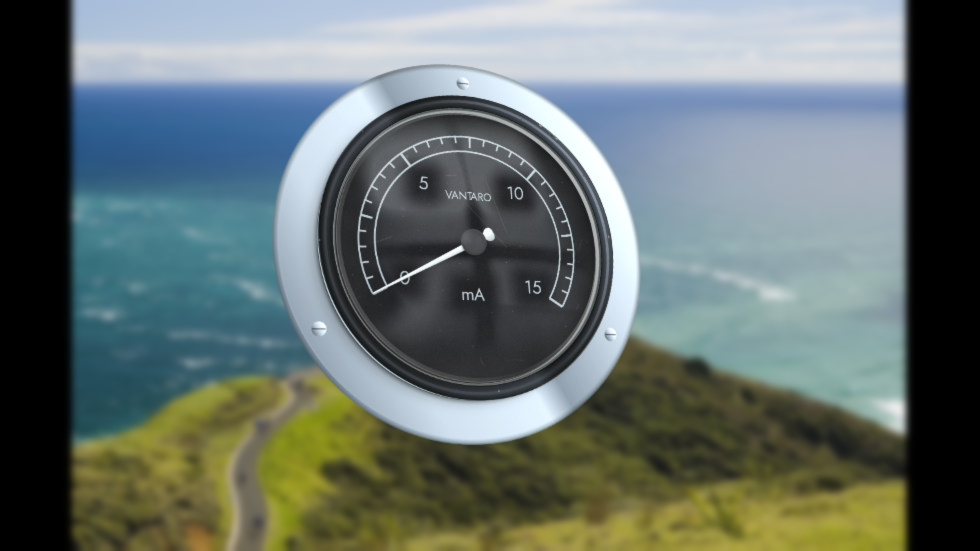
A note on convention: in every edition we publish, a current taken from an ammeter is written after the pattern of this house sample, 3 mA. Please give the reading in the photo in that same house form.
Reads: 0 mA
